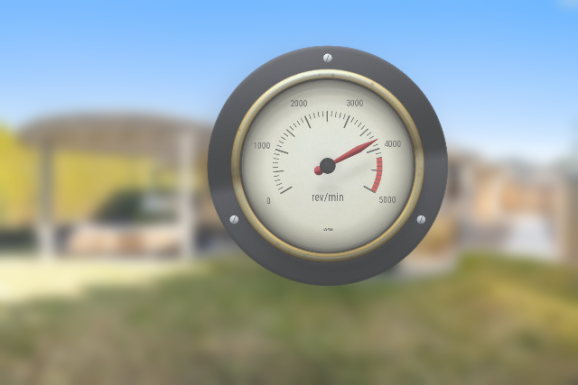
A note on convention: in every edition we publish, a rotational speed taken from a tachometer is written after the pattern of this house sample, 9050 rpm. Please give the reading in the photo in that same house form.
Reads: 3800 rpm
